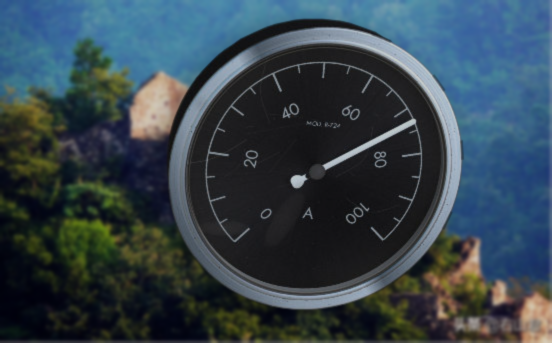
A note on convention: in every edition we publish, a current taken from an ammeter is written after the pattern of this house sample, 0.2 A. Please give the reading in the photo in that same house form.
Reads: 72.5 A
